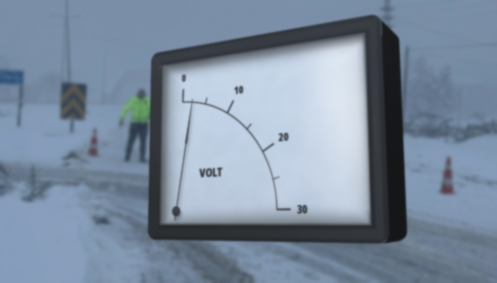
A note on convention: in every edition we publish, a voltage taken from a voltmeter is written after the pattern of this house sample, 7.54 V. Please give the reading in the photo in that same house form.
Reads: 2.5 V
